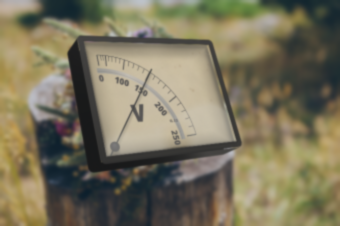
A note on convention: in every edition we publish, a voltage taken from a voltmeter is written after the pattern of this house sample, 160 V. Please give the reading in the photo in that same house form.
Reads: 150 V
